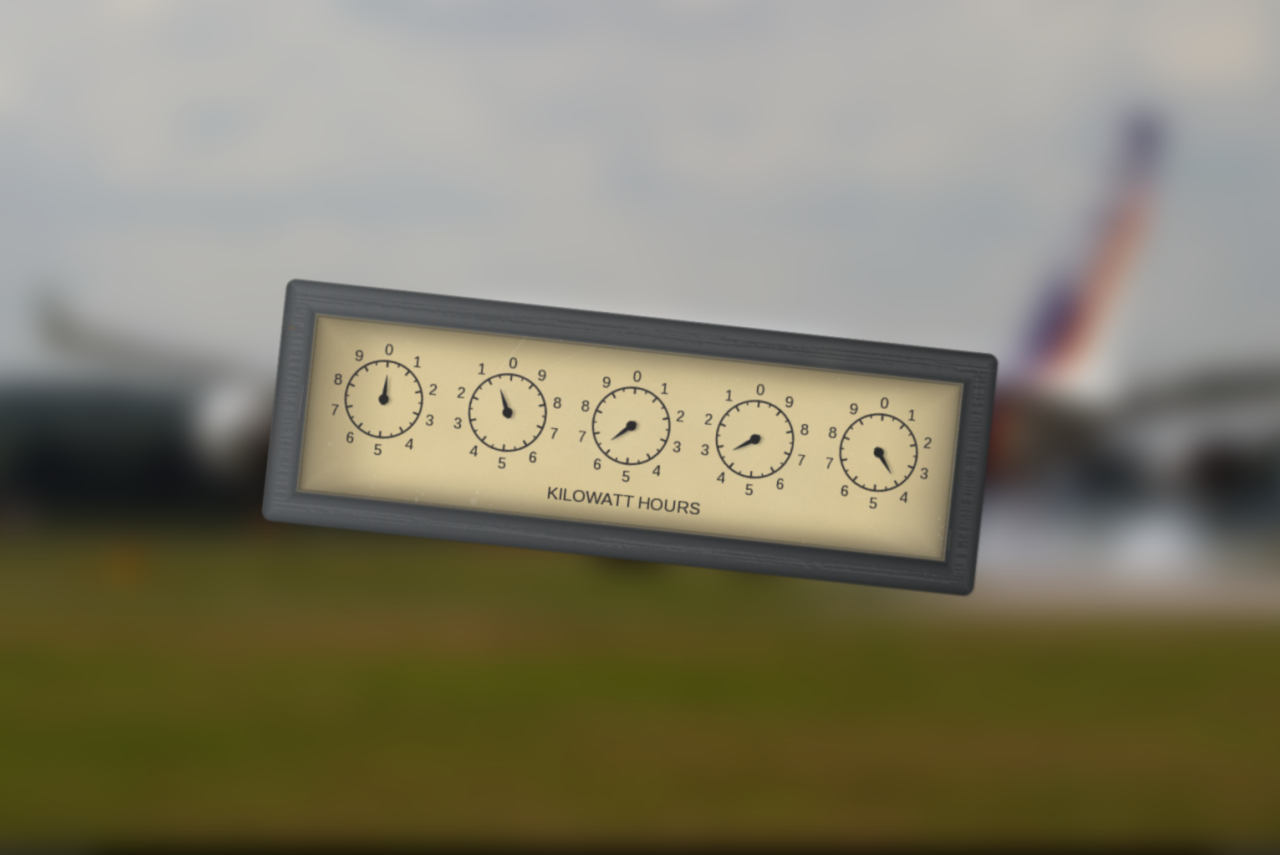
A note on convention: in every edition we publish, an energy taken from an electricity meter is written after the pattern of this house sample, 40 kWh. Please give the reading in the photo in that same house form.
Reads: 634 kWh
